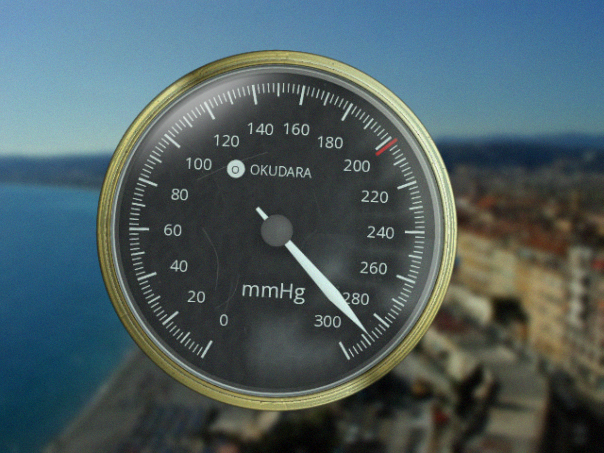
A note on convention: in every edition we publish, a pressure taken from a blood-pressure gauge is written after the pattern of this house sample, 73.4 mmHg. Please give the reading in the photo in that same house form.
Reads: 288 mmHg
